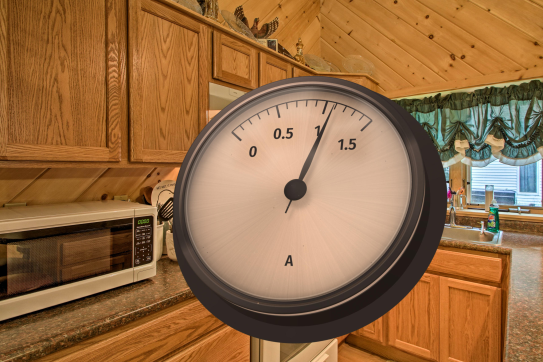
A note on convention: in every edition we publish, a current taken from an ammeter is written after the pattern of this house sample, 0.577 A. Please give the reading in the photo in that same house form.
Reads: 1.1 A
